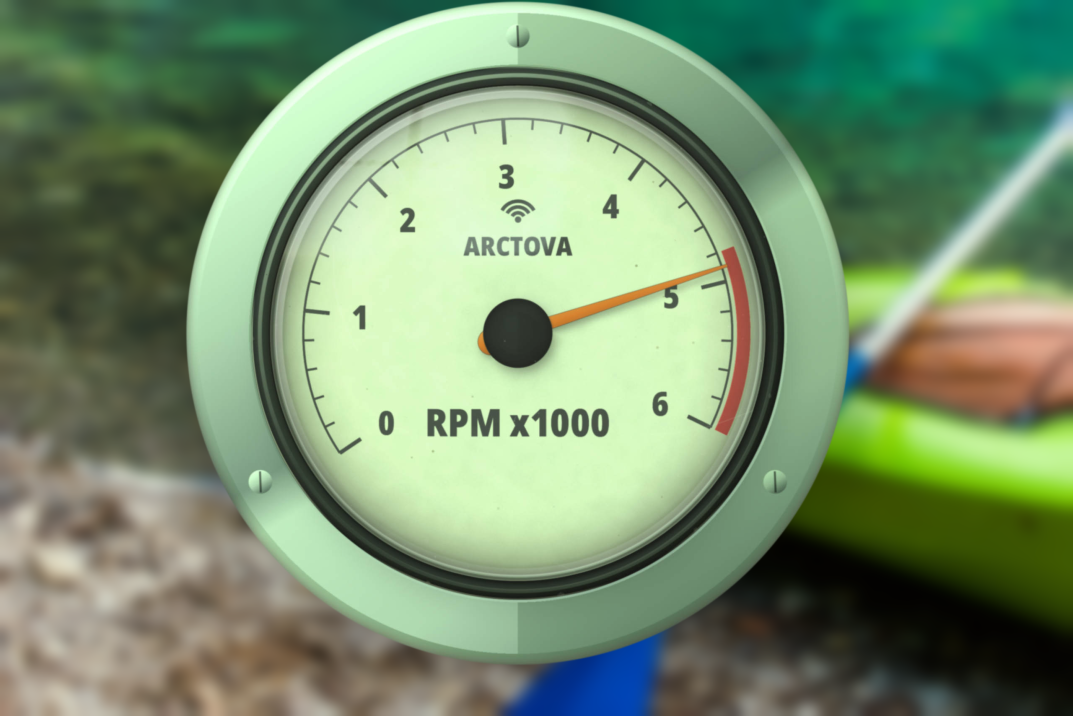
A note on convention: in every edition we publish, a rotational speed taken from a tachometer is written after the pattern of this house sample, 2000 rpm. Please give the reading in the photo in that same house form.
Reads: 4900 rpm
